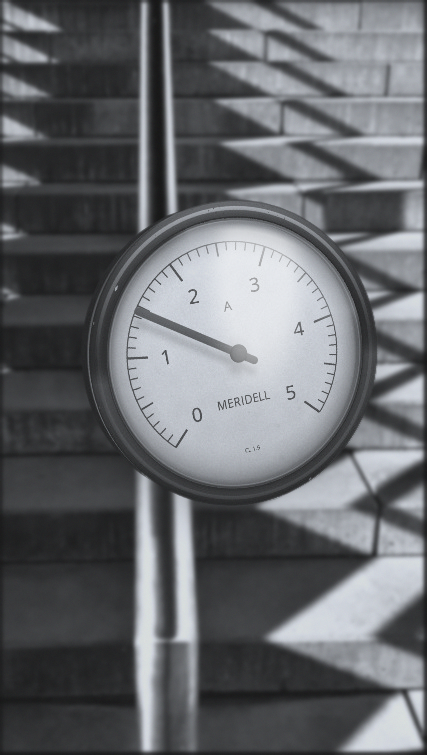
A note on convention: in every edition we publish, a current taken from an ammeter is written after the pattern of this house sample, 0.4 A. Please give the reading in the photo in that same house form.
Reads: 1.45 A
